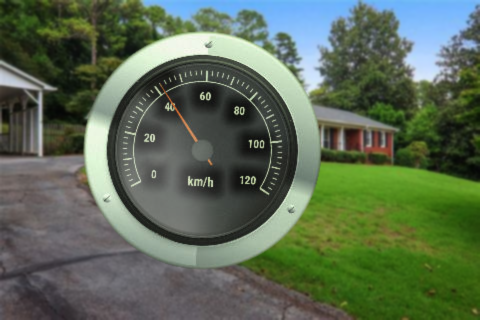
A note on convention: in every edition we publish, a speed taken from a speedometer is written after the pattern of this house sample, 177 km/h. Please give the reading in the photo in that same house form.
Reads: 42 km/h
